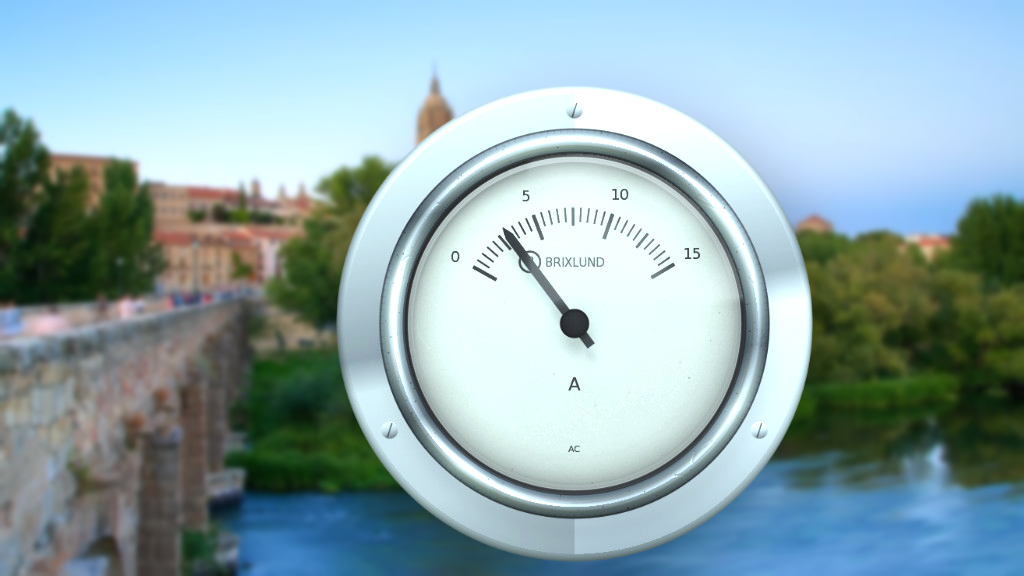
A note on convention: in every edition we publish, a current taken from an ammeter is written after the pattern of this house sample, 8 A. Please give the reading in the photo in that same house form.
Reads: 3 A
